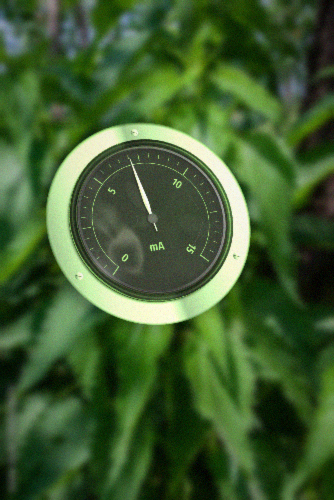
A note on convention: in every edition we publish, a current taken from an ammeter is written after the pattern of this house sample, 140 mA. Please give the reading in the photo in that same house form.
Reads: 7 mA
